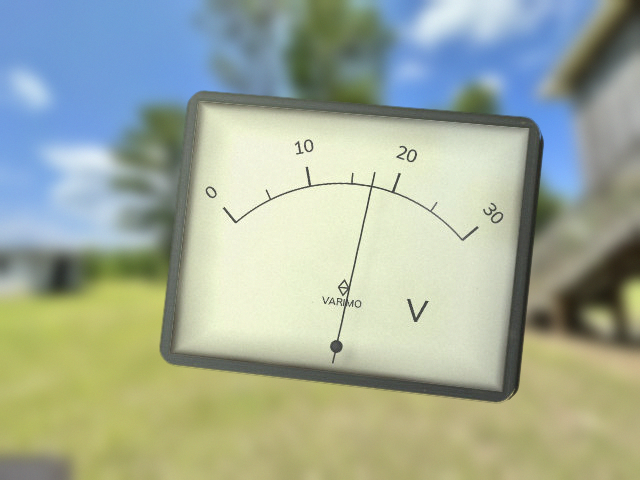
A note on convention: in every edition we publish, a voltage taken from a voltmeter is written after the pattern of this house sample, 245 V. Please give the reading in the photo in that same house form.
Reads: 17.5 V
